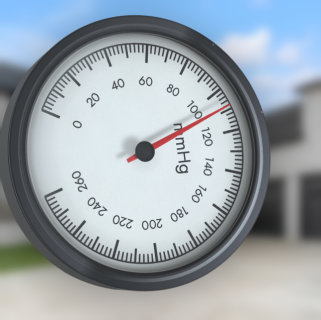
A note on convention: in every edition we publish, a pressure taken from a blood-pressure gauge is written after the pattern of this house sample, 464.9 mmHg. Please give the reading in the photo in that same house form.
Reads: 108 mmHg
